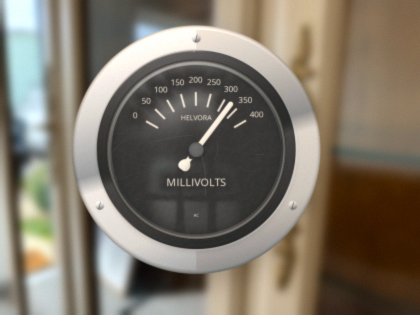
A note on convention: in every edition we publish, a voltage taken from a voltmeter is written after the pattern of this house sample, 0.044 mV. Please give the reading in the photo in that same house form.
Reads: 325 mV
